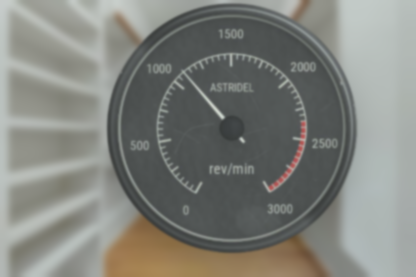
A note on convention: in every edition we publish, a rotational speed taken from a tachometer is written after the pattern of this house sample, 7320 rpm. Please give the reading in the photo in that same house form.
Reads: 1100 rpm
